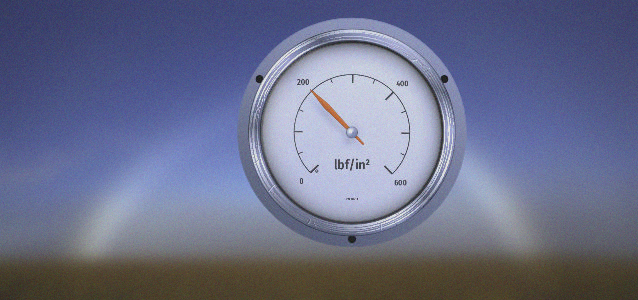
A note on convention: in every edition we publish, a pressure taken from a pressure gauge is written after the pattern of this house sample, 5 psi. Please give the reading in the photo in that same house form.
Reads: 200 psi
